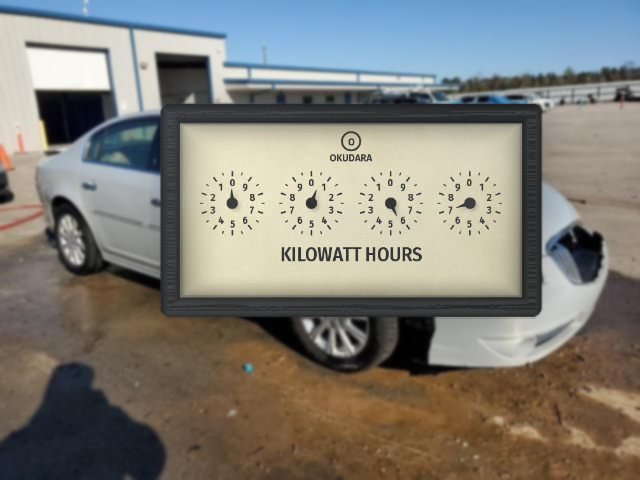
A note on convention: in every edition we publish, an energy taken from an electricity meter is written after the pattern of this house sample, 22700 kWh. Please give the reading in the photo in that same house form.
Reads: 57 kWh
